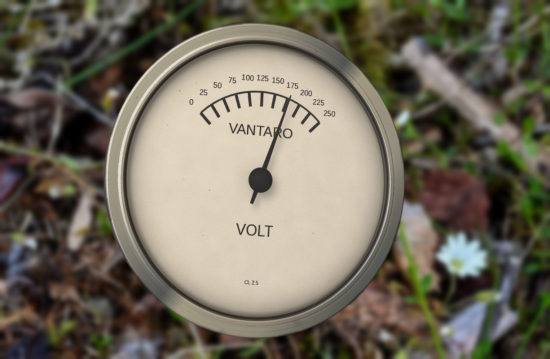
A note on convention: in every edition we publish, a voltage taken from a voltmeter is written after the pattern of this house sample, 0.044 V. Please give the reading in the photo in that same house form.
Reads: 175 V
